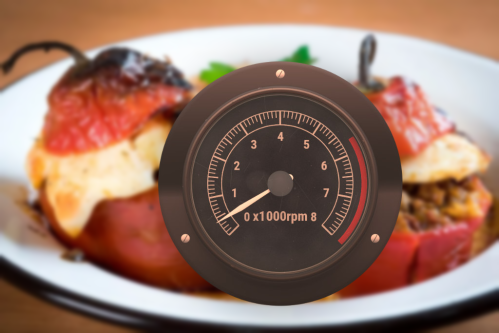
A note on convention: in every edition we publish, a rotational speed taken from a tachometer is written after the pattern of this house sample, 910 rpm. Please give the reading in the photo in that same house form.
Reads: 400 rpm
